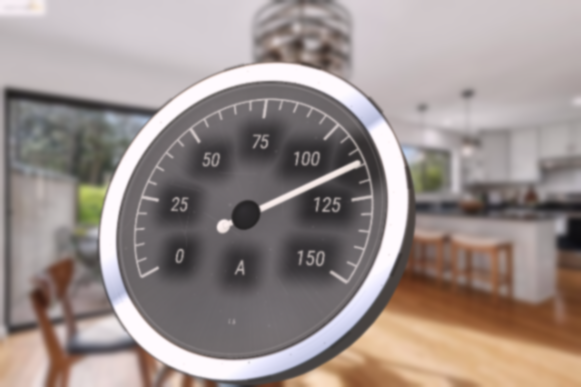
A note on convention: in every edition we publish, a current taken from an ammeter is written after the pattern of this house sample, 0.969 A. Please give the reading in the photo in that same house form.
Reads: 115 A
